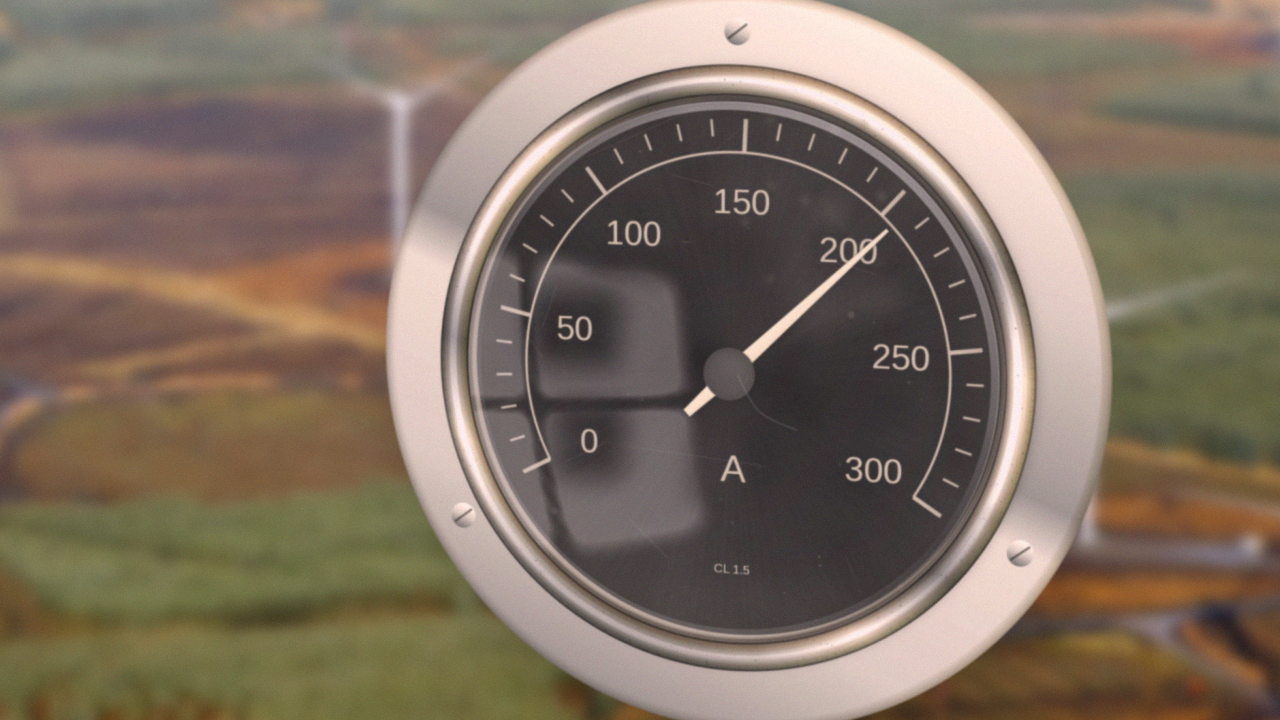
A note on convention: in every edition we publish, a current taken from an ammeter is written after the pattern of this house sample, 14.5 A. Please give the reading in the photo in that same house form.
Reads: 205 A
